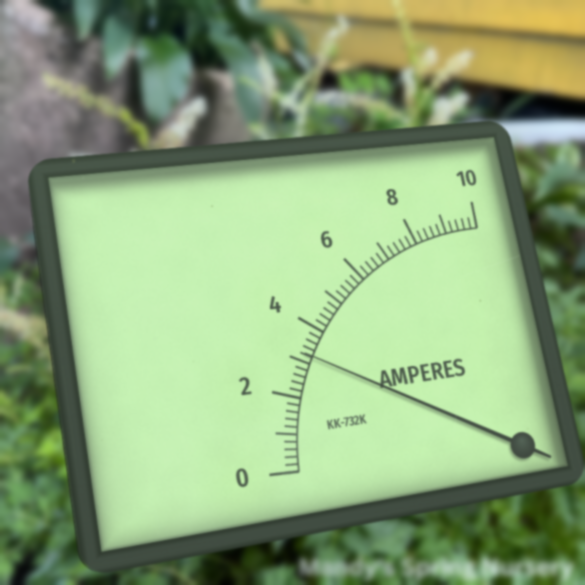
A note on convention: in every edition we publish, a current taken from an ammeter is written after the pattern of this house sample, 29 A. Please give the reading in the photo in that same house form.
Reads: 3.2 A
